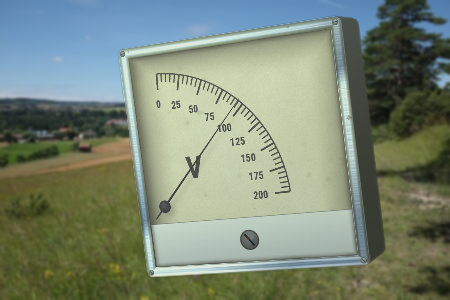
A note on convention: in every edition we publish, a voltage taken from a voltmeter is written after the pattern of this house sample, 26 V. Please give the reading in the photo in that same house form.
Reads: 95 V
